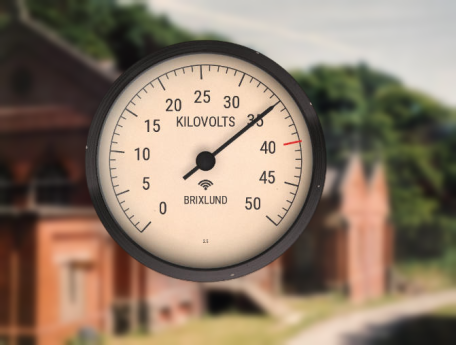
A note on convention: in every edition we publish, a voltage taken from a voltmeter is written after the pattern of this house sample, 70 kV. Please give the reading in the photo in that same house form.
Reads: 35 kV
